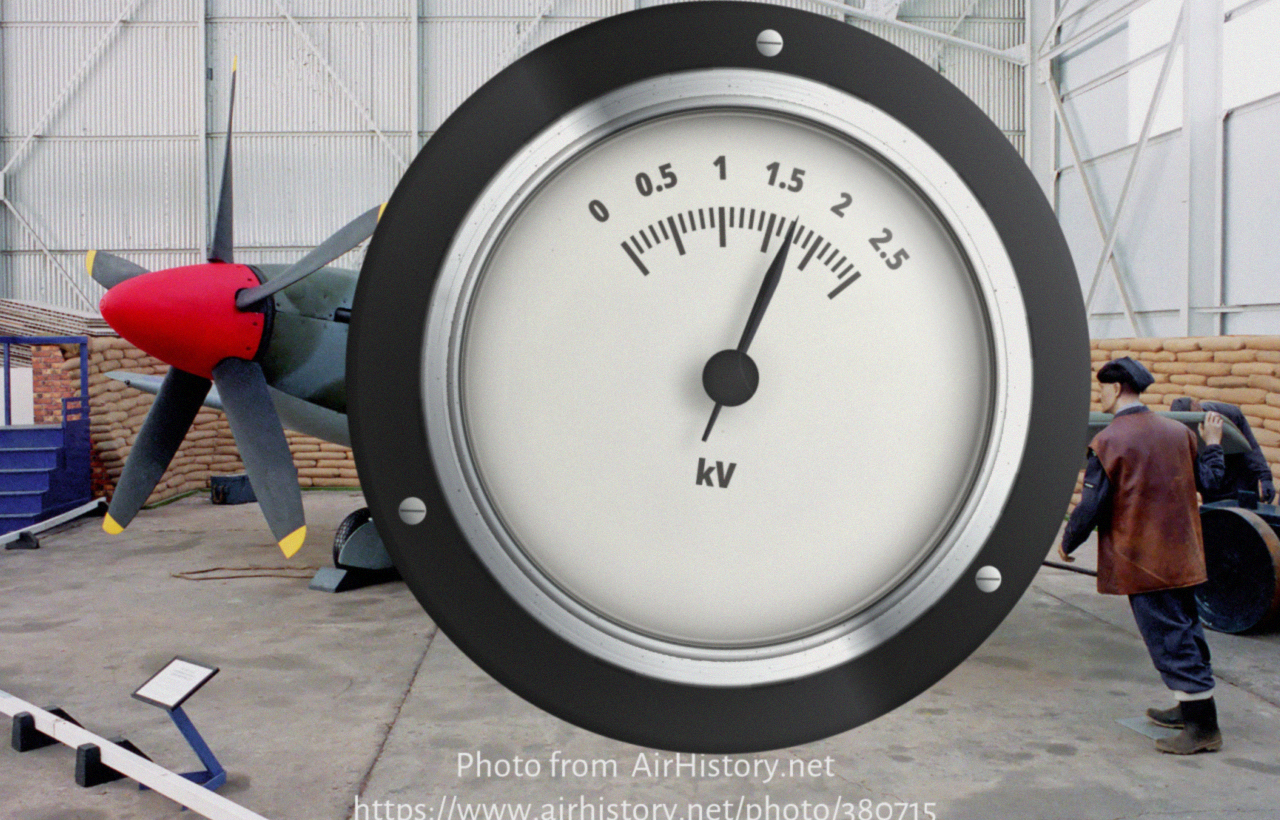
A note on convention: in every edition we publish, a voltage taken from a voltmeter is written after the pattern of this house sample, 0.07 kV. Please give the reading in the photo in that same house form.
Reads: 1.7 kV
